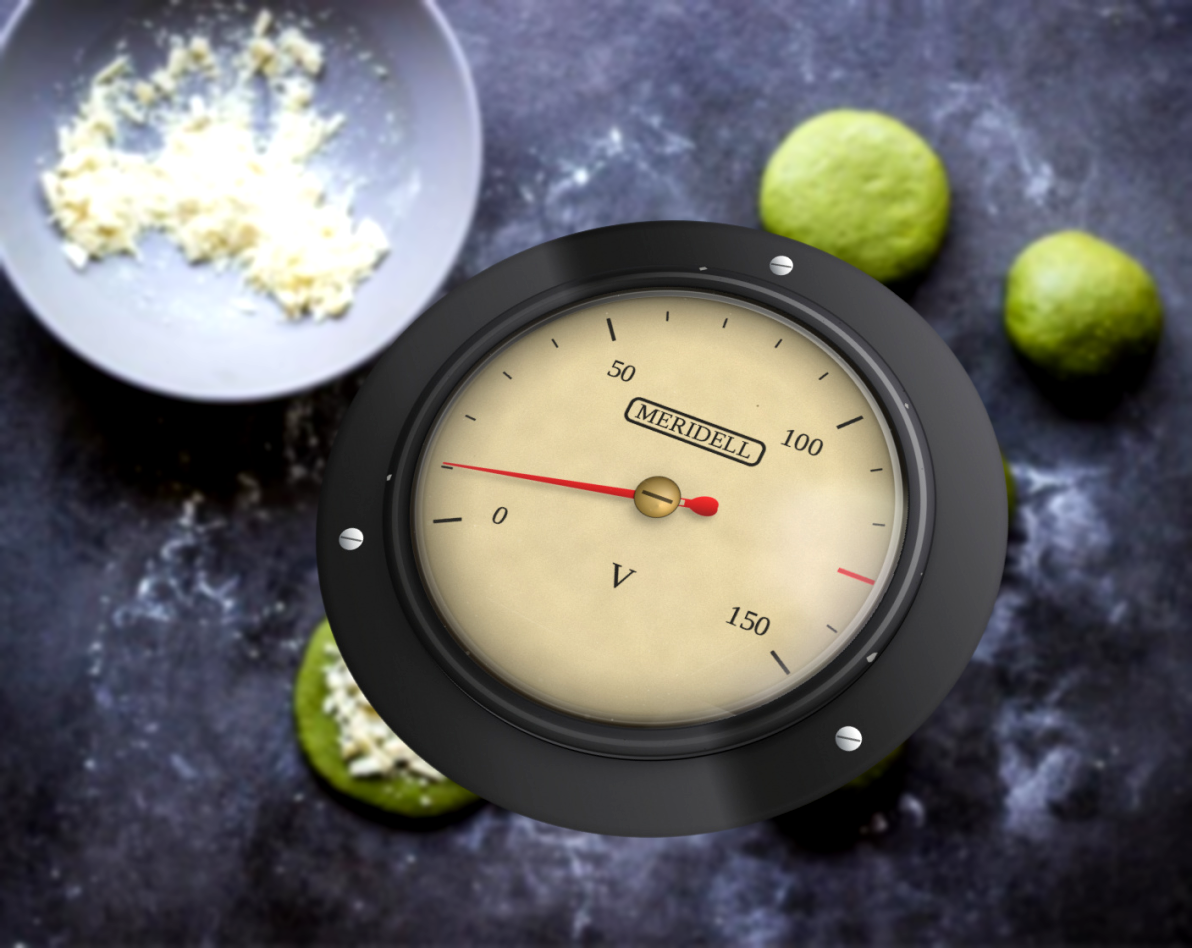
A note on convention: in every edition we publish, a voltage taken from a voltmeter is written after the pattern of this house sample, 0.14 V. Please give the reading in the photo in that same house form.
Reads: 10 V
